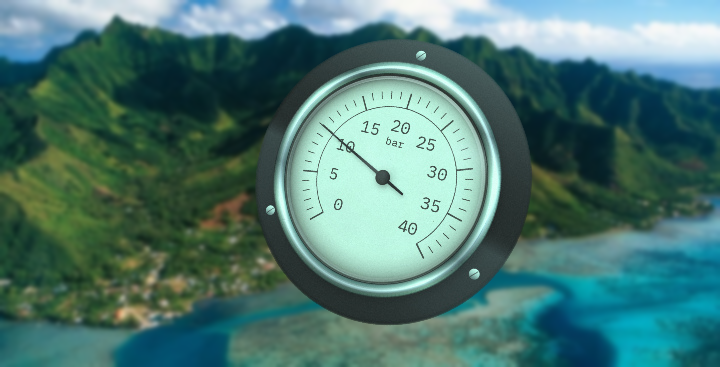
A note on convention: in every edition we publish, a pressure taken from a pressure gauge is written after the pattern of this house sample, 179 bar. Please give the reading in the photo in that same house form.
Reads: 10 bar
